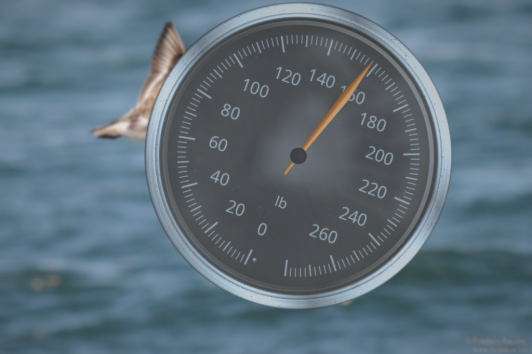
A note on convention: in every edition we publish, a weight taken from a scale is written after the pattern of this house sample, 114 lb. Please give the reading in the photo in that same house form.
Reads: 158 lb
